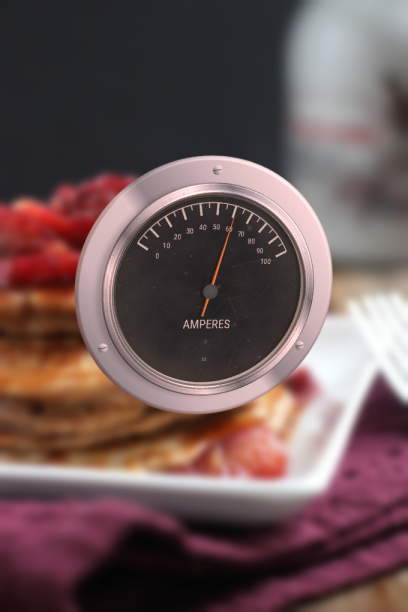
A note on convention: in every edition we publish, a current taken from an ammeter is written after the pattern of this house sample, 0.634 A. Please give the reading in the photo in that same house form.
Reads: 60 A
